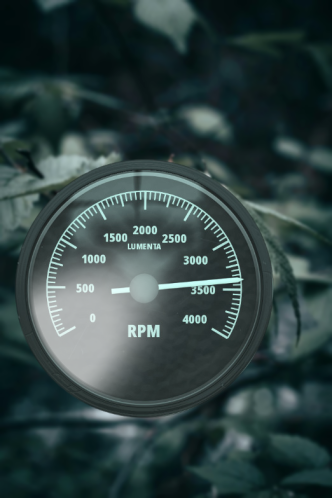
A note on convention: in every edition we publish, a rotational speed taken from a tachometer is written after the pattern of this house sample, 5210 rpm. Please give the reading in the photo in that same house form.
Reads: 3400 rpm
